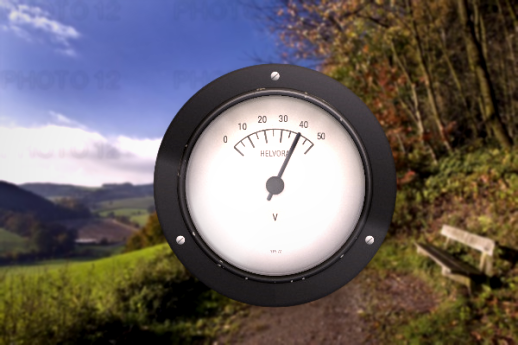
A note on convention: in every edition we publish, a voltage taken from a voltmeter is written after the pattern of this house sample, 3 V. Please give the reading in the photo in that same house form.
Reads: 40 V
